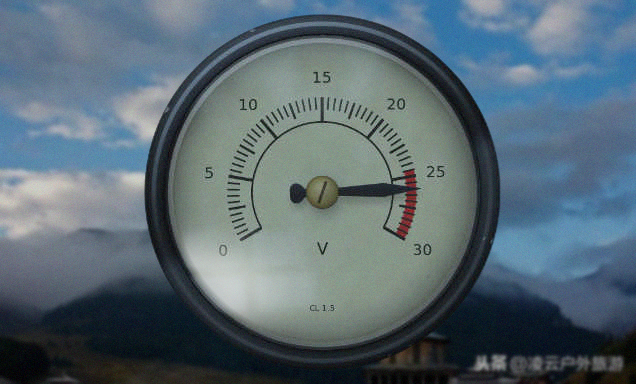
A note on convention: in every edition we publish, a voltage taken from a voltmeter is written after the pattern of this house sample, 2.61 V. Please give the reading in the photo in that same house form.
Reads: 26 V
